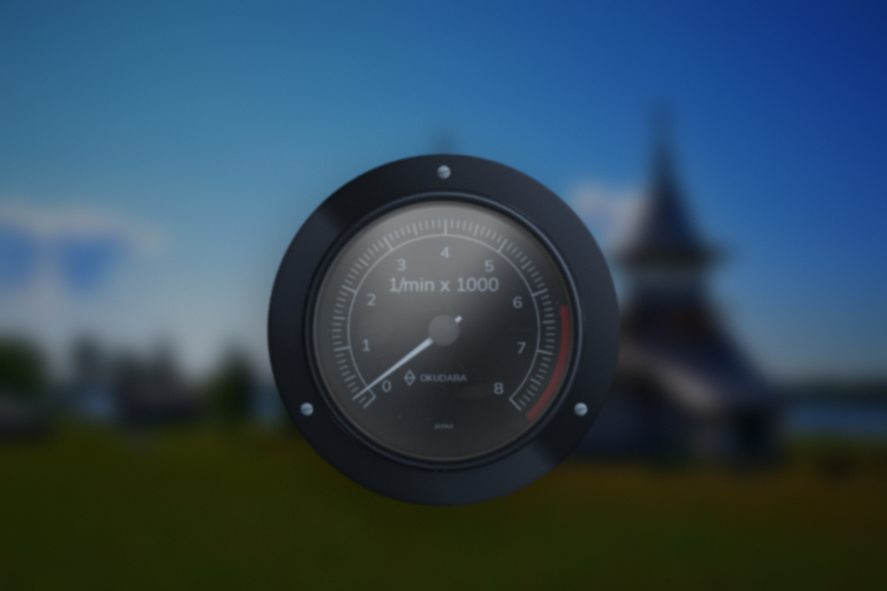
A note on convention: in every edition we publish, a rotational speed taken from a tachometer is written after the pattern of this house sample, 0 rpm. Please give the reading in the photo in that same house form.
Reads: 200 rpm
